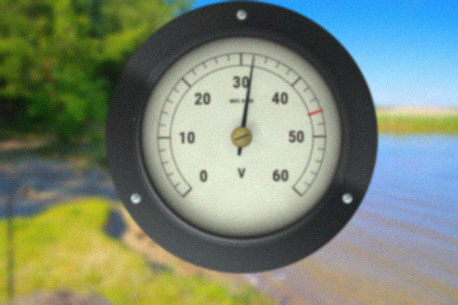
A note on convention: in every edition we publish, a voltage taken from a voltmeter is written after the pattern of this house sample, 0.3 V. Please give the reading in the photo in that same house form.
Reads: 32 V
